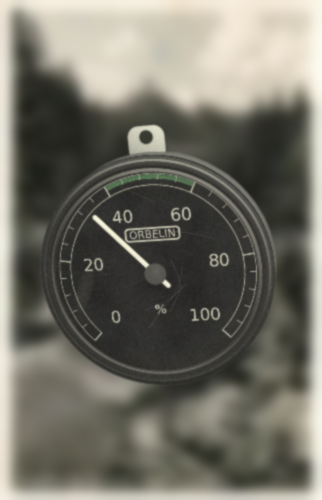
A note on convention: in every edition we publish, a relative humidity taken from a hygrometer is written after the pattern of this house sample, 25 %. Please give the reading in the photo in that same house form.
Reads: 34 %
